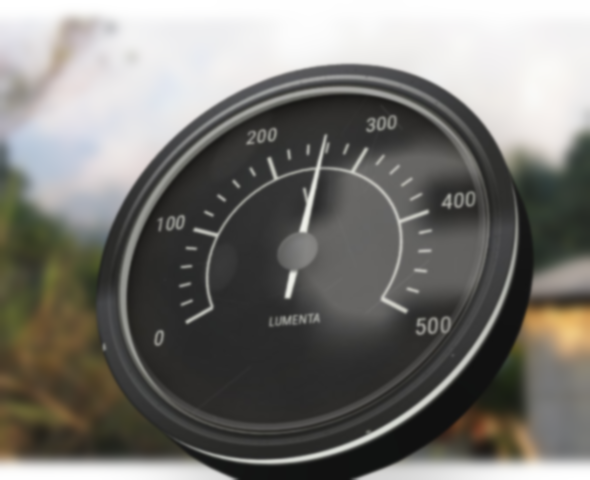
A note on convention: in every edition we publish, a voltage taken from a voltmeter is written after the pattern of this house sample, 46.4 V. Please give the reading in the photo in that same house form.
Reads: 260 V
